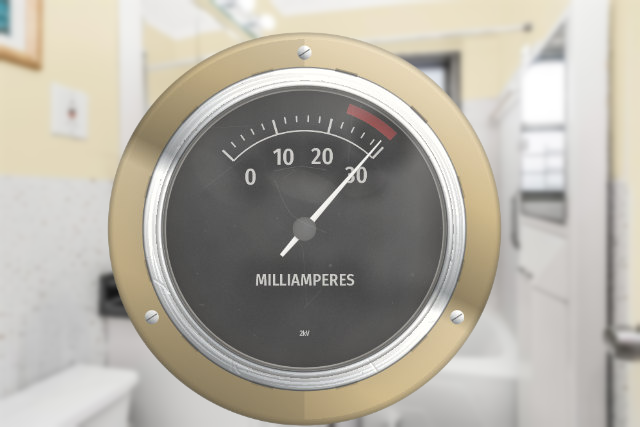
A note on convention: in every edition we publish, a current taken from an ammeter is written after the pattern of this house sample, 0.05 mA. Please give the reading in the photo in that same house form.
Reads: 29 mA
